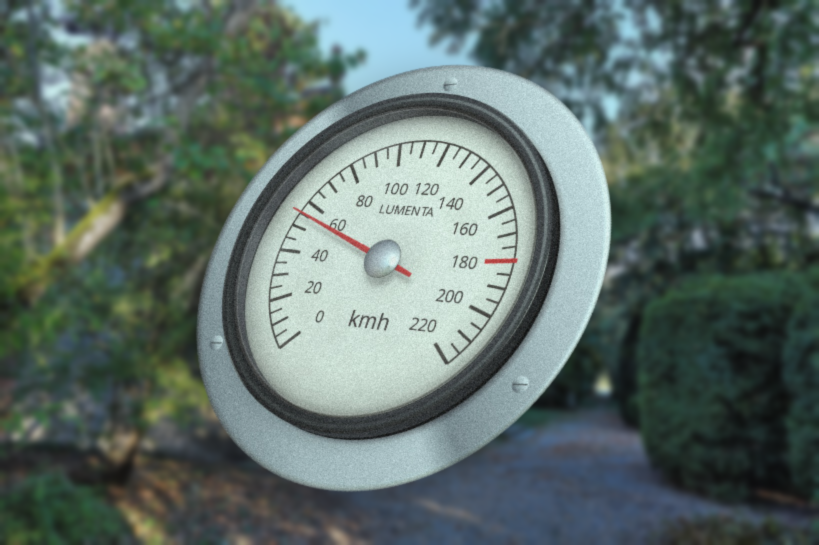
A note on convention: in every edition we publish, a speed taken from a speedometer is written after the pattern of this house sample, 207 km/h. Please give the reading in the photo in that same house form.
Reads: 55 km/h
